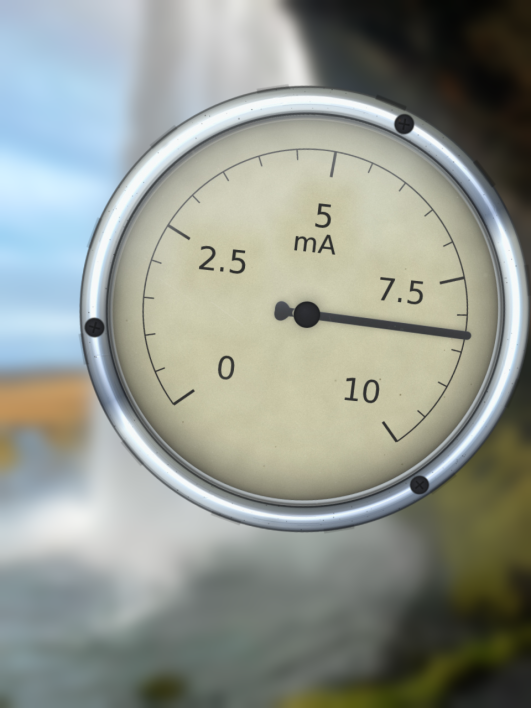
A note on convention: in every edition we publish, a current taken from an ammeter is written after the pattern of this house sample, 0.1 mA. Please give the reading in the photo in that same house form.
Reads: 8.25 mA
